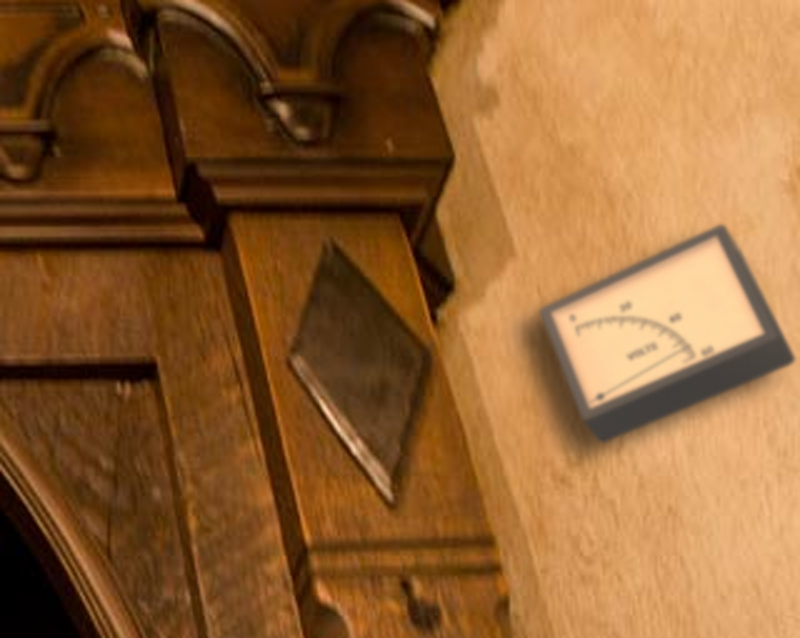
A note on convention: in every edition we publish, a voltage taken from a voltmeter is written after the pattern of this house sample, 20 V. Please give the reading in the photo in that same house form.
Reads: 55 V
